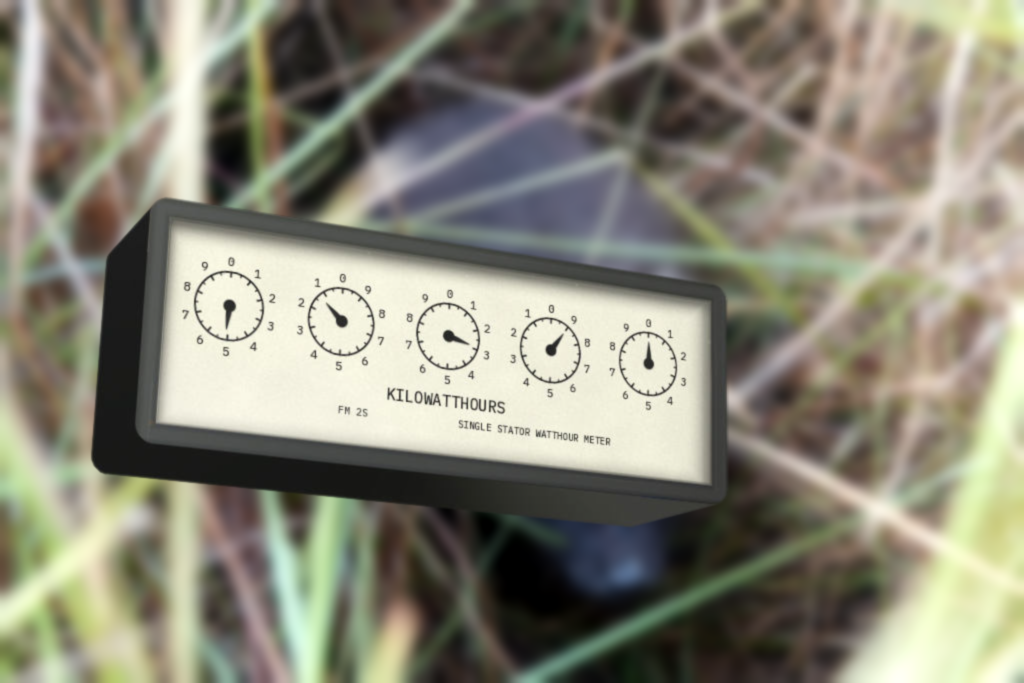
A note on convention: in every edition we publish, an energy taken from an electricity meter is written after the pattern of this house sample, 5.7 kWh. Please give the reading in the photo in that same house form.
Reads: 51290 kWh
